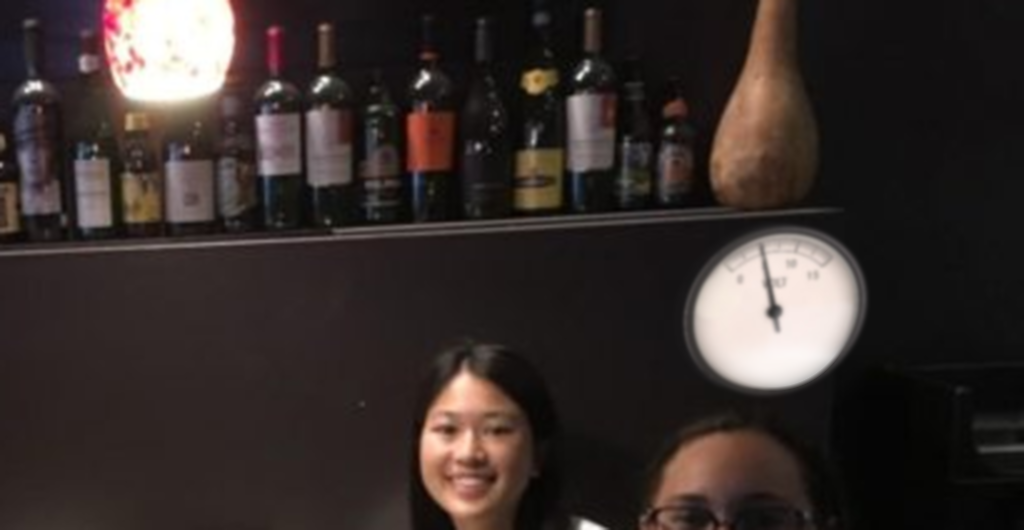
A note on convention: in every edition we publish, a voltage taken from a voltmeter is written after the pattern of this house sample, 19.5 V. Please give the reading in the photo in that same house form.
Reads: 5 V
